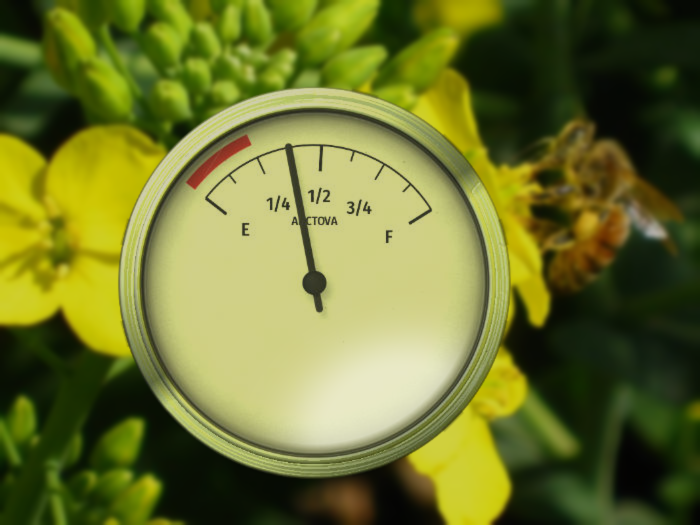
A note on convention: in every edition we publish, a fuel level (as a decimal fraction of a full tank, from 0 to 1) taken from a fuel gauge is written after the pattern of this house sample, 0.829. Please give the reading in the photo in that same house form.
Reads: 0.375
